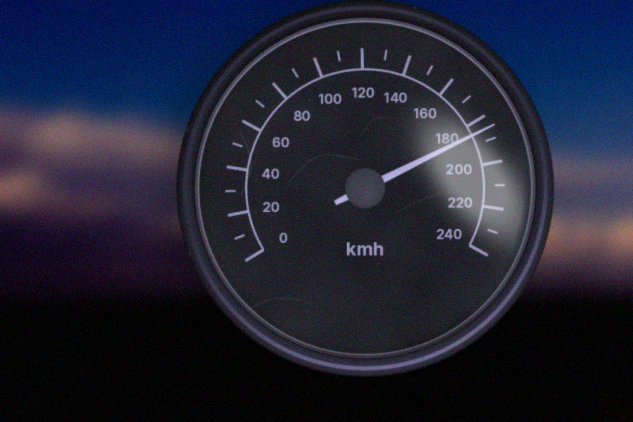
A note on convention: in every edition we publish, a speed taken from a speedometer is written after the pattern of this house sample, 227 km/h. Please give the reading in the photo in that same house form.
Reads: 185 km/h
